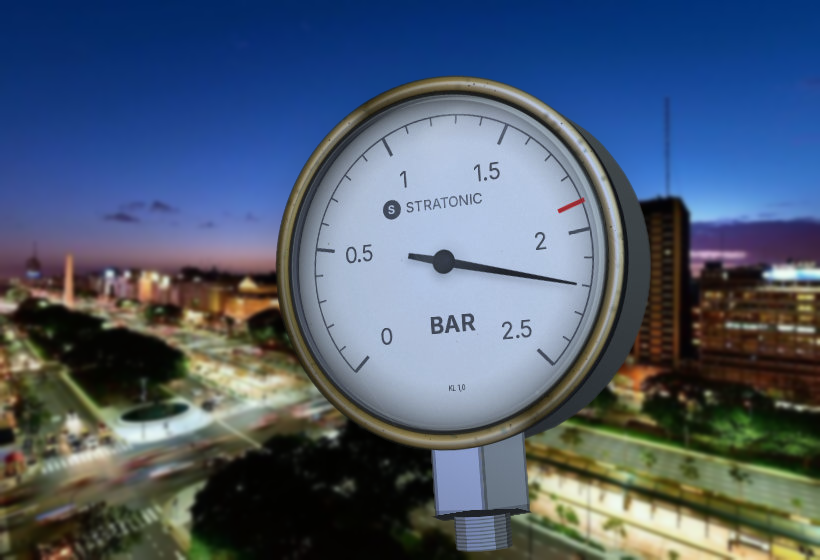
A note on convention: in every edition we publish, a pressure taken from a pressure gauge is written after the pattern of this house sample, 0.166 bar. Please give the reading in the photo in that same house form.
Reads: 2.2 bar
